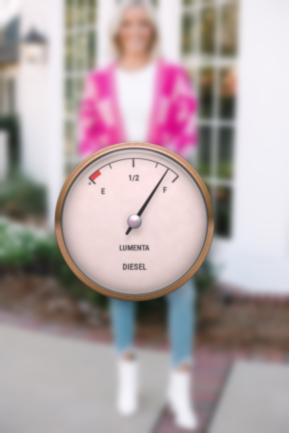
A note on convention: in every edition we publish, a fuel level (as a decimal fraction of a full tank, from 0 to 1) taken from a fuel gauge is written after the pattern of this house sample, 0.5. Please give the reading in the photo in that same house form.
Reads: 0.875
